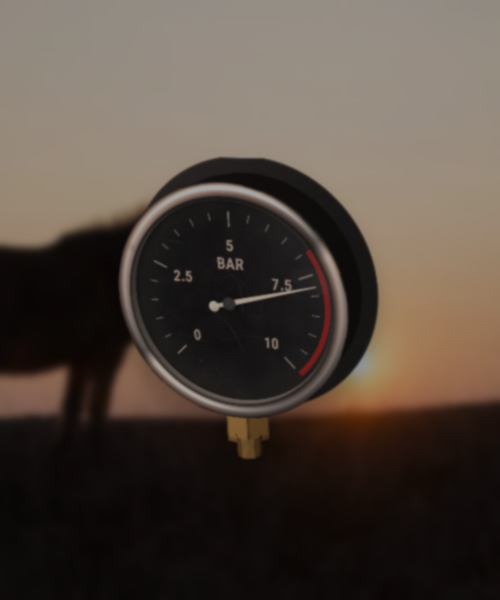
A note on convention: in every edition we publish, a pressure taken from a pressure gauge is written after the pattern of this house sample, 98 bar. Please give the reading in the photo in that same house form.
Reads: 7.75 bar
